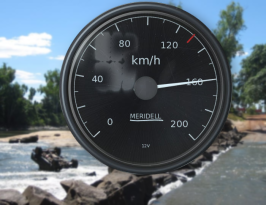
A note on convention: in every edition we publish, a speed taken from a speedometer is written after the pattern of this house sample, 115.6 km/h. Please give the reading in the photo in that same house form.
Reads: 160 km/h
